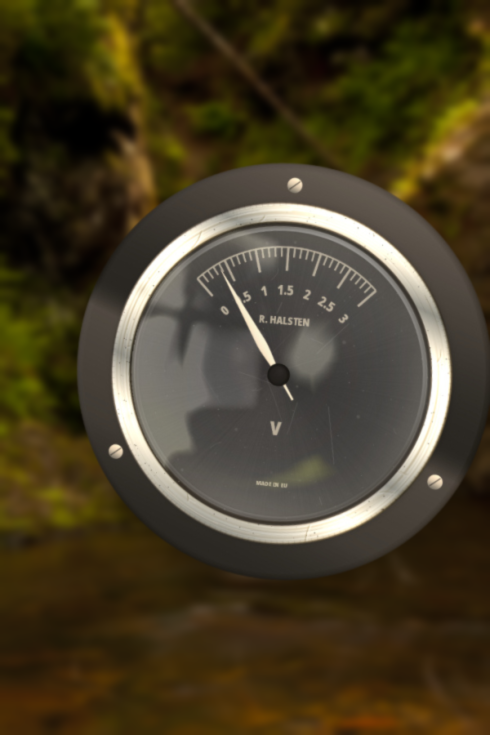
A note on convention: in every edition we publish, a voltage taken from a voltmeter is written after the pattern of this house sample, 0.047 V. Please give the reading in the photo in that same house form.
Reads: 0.4 V
